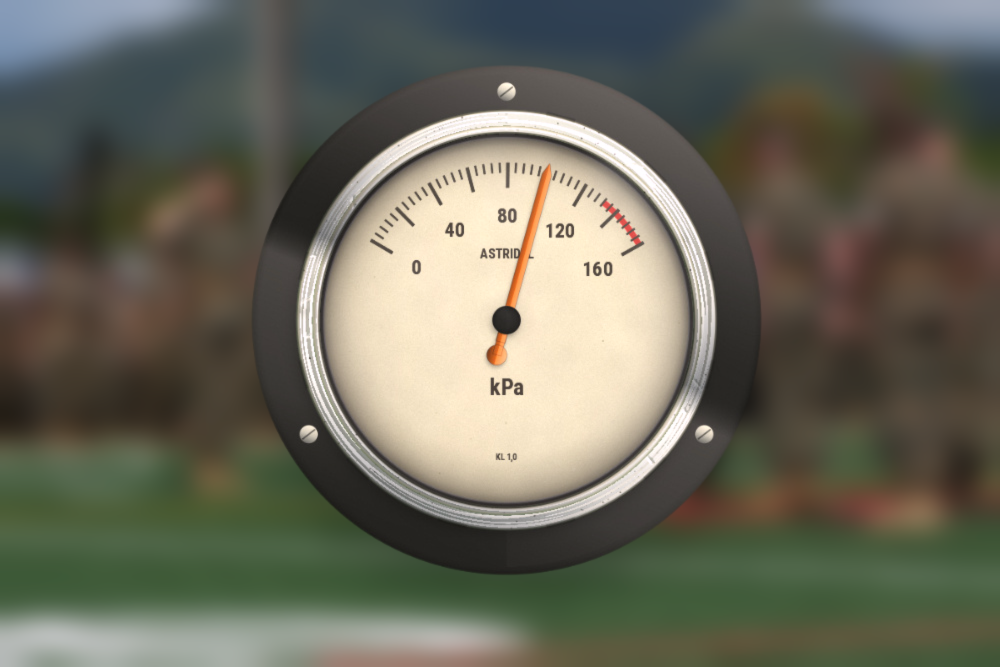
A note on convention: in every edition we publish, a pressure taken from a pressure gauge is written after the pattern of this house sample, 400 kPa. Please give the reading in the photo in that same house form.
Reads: 100 kPa
